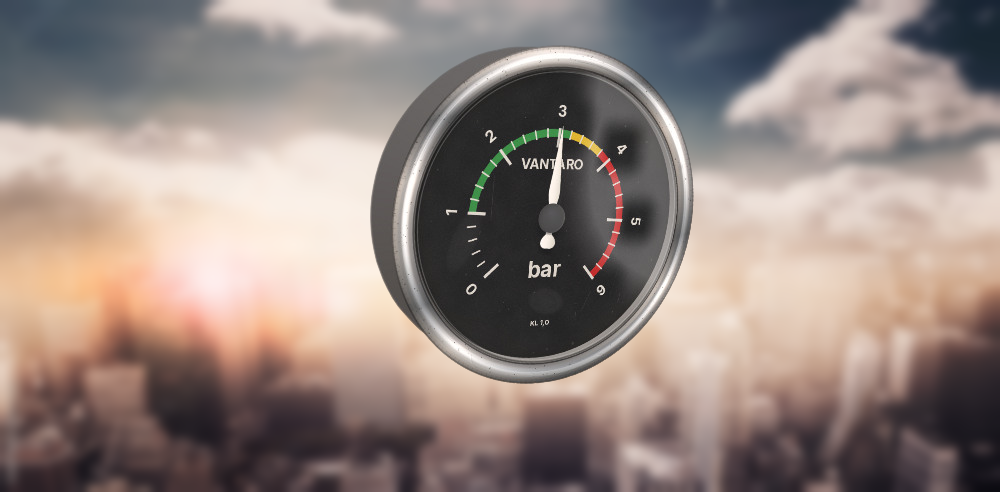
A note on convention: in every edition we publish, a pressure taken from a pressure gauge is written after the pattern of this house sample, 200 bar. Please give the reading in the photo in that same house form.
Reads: 3 bar
